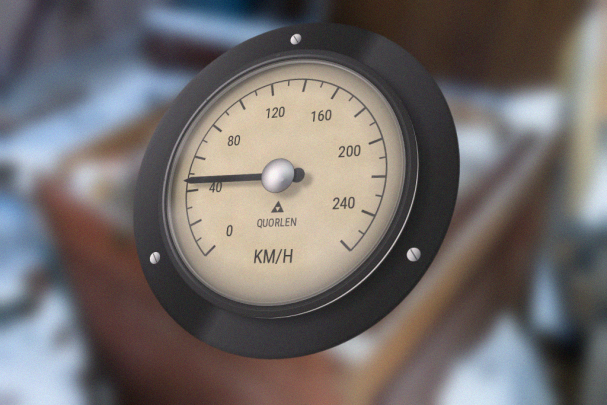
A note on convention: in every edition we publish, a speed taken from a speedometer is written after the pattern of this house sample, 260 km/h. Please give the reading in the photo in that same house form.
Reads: 45 km/h
